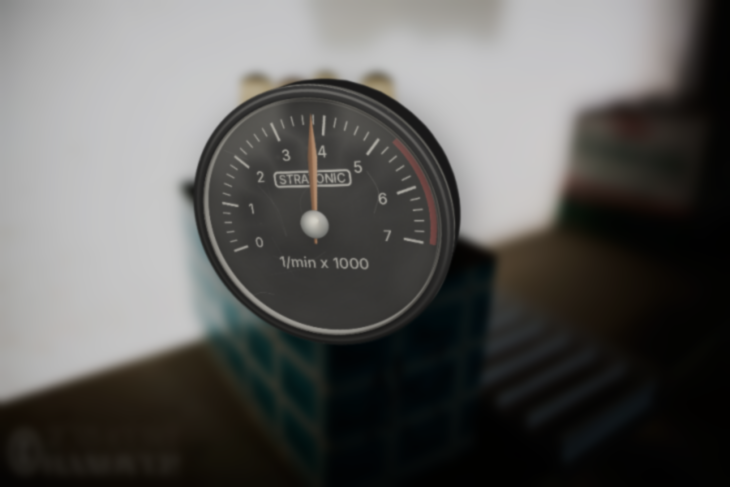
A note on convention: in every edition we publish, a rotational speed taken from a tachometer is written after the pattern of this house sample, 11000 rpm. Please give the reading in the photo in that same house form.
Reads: 3800 rpm
